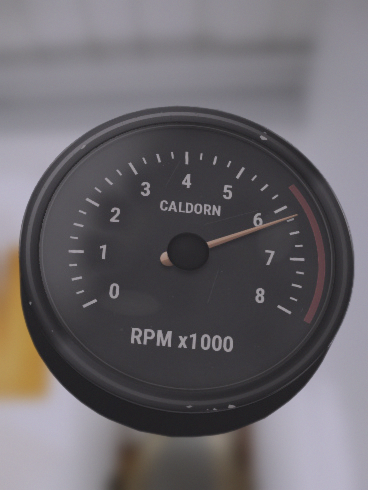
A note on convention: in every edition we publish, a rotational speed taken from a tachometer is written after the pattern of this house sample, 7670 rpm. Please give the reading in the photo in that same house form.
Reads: 6250 rpm
